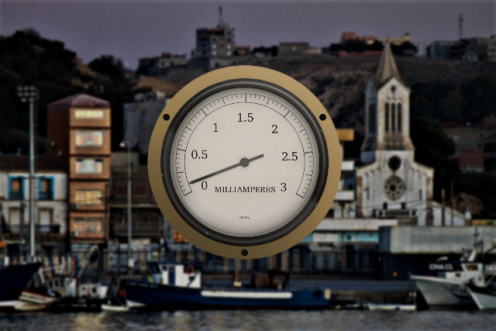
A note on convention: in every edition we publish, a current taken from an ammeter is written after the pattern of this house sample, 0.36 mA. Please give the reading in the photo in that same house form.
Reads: 0.1 mA
